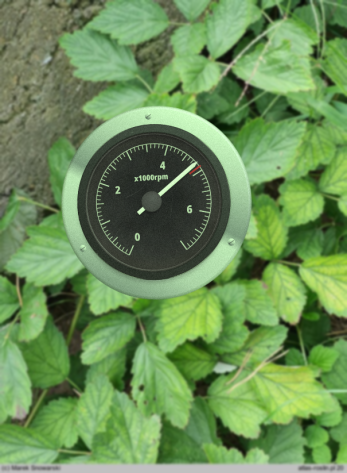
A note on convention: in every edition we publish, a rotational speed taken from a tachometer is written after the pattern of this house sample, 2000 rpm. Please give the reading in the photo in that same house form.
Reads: 4800 rpm
